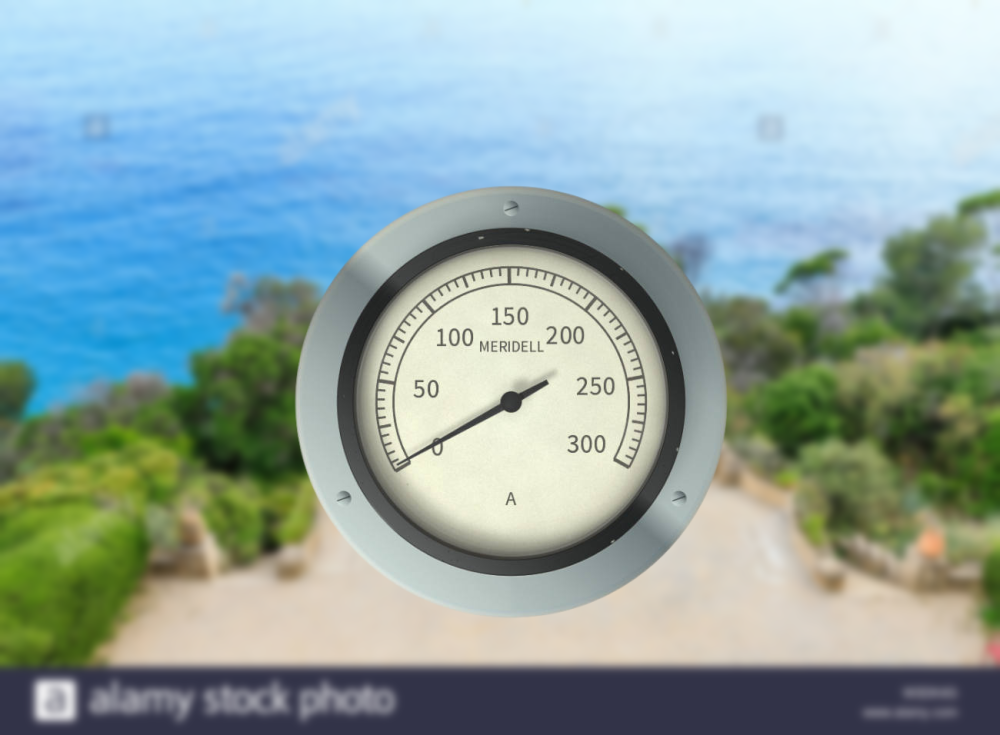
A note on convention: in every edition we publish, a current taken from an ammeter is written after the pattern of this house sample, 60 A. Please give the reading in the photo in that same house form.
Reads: 2.5 A
